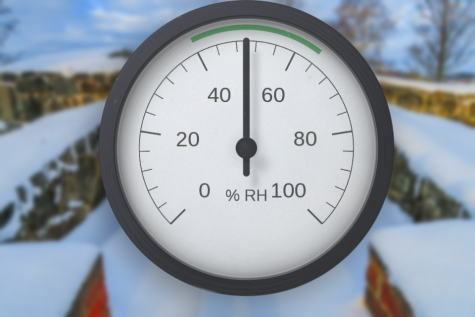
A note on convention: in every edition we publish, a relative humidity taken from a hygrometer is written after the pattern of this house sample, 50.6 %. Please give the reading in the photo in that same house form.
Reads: 50 %
